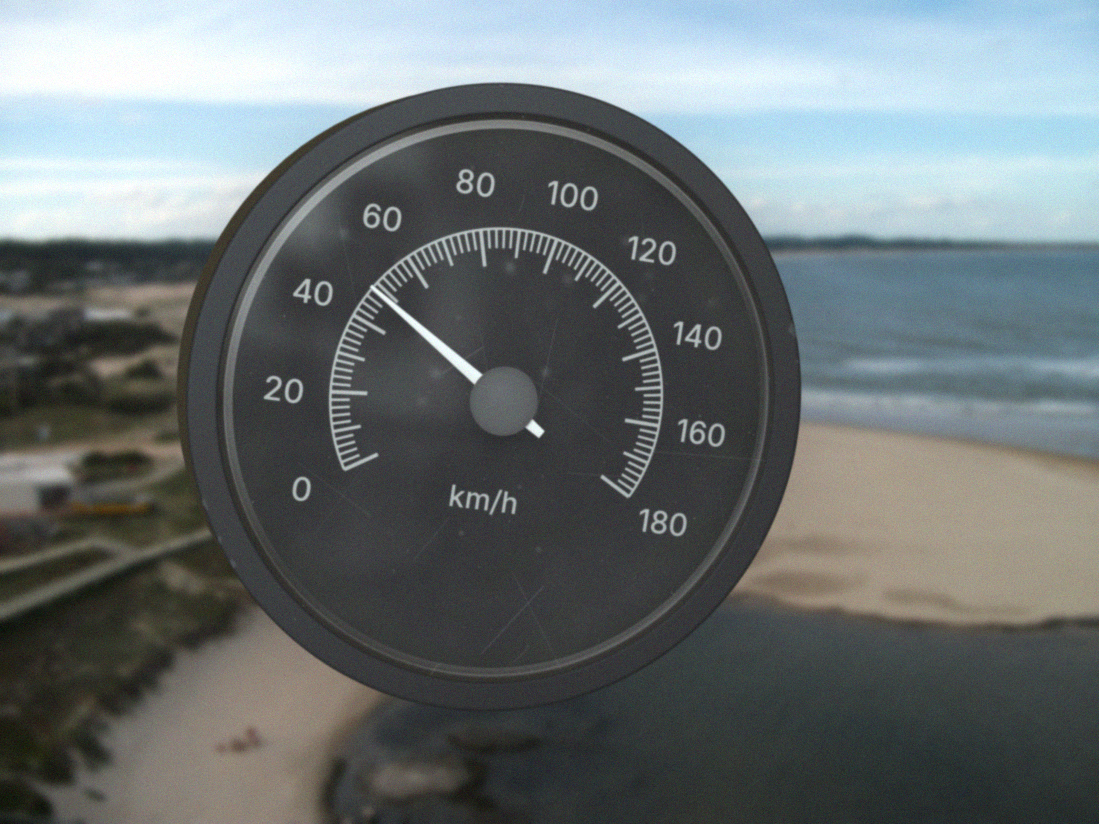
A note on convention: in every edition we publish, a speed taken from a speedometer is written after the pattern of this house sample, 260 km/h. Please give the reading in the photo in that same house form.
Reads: 48 km/h
